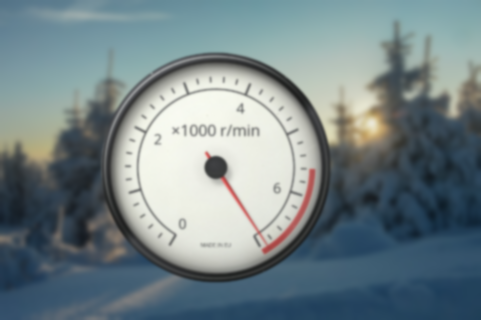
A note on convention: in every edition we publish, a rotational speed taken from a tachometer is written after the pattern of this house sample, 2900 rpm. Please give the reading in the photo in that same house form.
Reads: 6900 rpm
